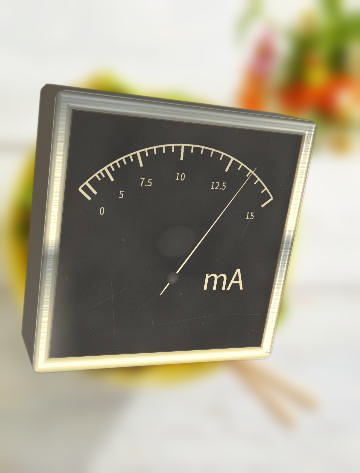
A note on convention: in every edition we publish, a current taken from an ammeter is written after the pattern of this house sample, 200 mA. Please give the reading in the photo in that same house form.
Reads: 13.5 mA
